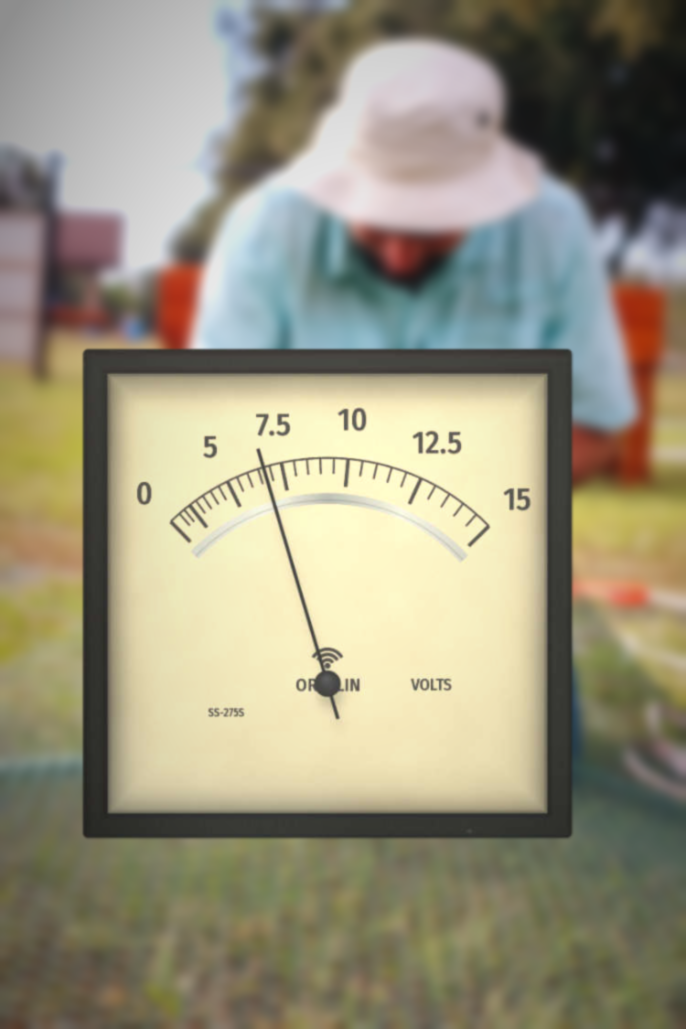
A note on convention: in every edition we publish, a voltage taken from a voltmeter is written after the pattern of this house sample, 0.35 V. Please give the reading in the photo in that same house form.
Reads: 6.75 V
